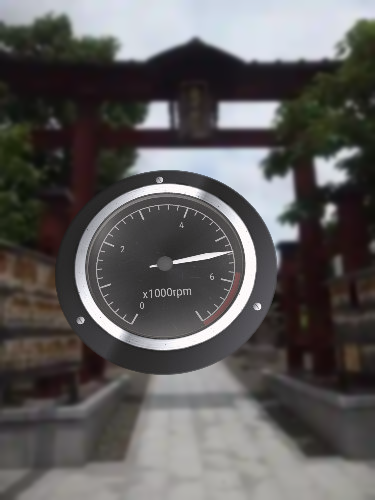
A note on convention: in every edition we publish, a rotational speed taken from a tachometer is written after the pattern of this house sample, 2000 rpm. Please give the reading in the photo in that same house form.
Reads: 5400 rpm
